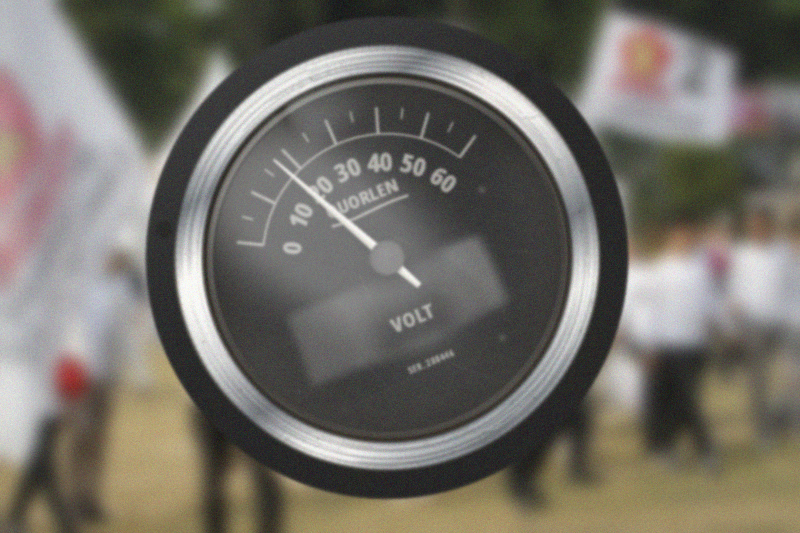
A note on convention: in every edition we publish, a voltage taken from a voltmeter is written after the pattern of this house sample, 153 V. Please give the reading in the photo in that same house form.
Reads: 17.5 V
